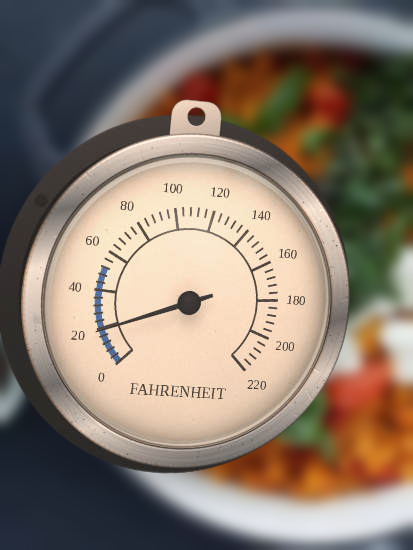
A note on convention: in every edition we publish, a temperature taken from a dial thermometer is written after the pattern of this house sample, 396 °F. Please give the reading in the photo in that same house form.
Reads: 20 °F
